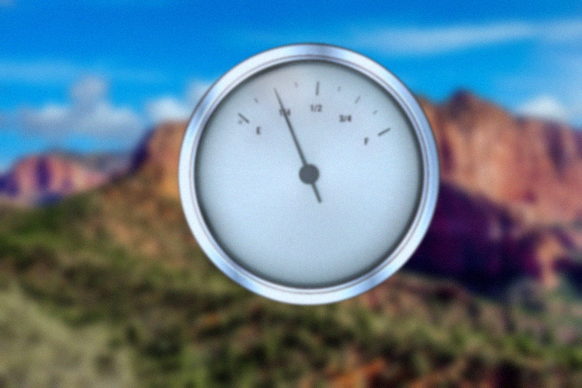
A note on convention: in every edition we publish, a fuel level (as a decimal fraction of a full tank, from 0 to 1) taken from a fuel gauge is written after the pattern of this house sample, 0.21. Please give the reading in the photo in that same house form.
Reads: 0.25
